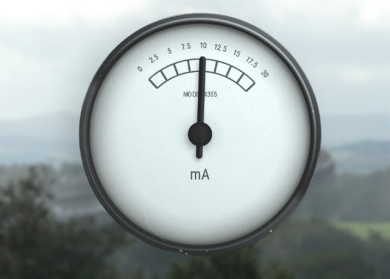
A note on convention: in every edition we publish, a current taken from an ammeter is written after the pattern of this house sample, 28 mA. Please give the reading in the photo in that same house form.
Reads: 10 mA
